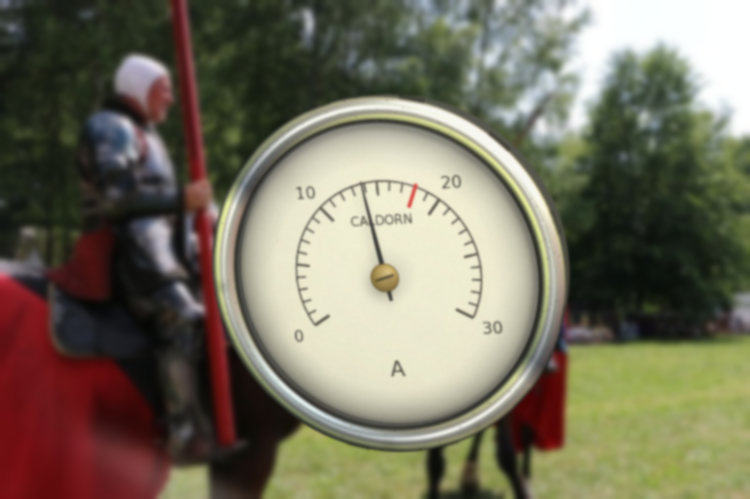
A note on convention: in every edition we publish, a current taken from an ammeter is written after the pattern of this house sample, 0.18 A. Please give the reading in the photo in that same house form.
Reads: 14 A
